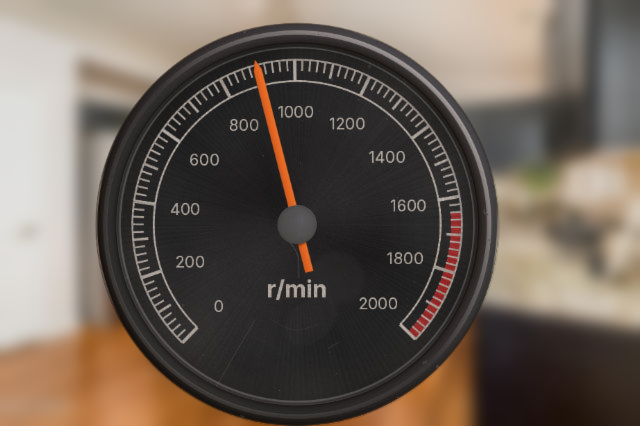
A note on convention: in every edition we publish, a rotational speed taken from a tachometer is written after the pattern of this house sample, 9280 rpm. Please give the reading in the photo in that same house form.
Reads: 900 rpm
